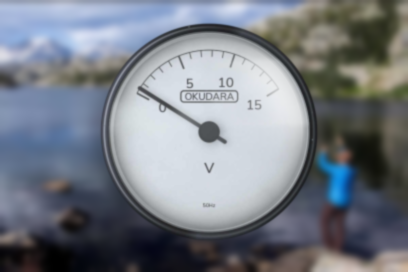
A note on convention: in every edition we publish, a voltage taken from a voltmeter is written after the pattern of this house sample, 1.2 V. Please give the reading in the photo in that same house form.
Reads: 0.5 V
